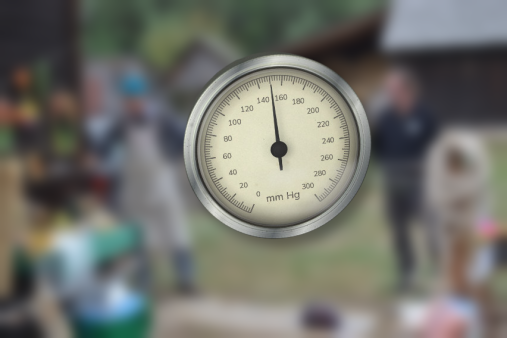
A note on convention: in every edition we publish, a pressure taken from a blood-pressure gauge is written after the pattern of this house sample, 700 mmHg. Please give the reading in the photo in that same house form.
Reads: 150 mmHg
